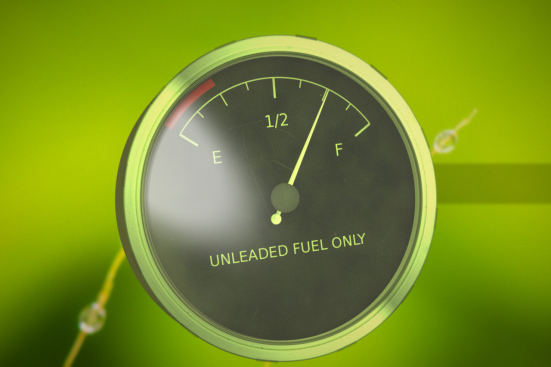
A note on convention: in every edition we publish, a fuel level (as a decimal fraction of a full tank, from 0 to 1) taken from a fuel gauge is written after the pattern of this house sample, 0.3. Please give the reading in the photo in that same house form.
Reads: 0.75
